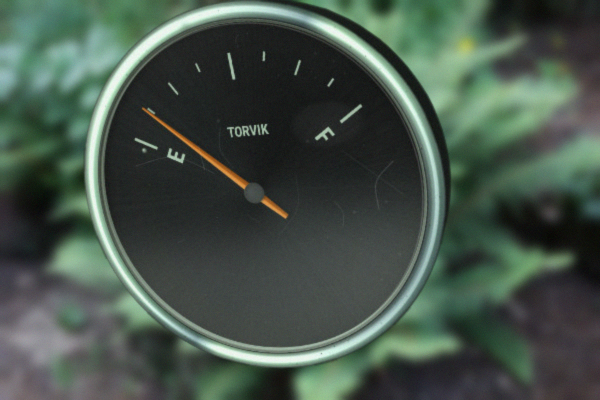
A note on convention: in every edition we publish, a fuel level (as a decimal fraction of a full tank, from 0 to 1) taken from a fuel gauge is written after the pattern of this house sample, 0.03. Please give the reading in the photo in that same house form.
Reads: 0.125
